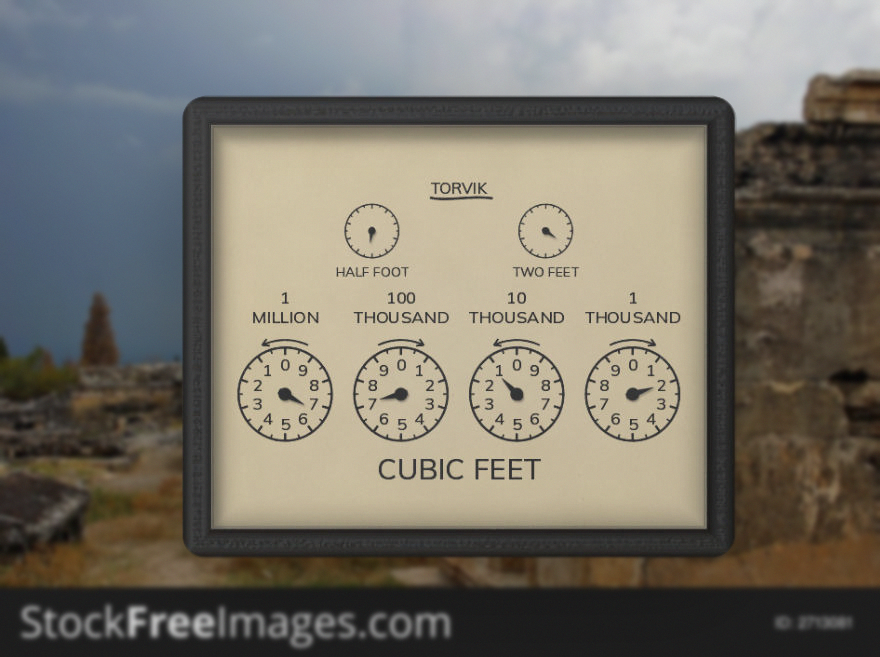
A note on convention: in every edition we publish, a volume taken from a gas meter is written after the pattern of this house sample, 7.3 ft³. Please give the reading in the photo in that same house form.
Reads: 671200 ft³
